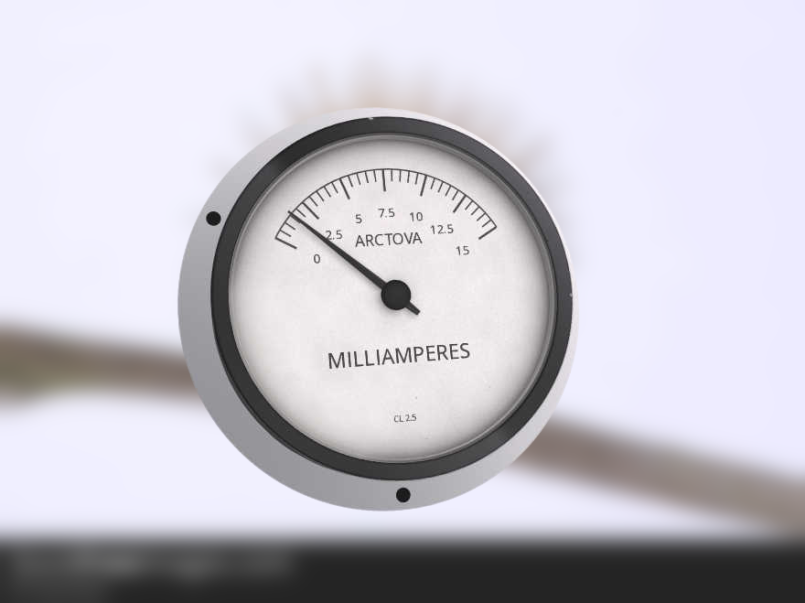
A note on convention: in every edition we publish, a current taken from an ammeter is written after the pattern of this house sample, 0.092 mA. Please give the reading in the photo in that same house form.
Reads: 1.5 mA
